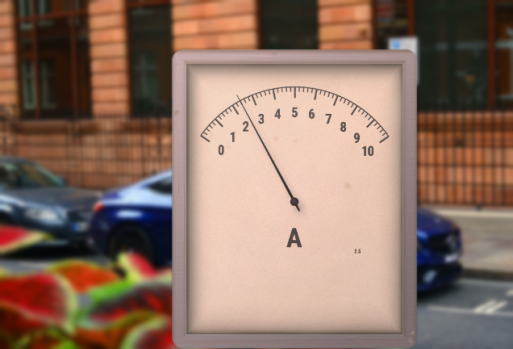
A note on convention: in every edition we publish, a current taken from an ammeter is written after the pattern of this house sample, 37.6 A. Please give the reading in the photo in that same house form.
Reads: 2.4 A
